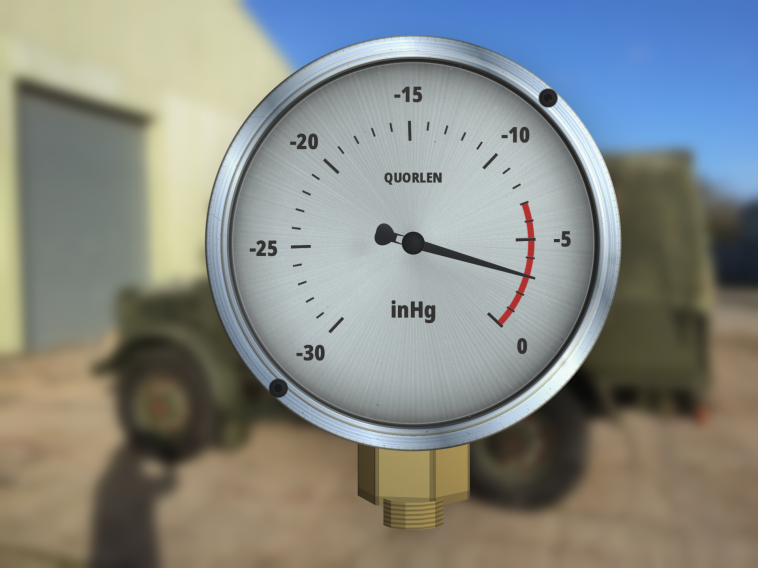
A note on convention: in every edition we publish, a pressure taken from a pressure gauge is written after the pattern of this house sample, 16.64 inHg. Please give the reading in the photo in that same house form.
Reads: -3 inHg
